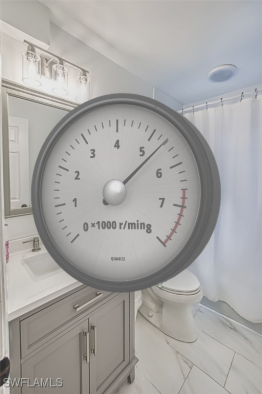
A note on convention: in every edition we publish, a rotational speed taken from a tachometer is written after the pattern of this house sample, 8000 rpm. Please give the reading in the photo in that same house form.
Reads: 5400 rpm
